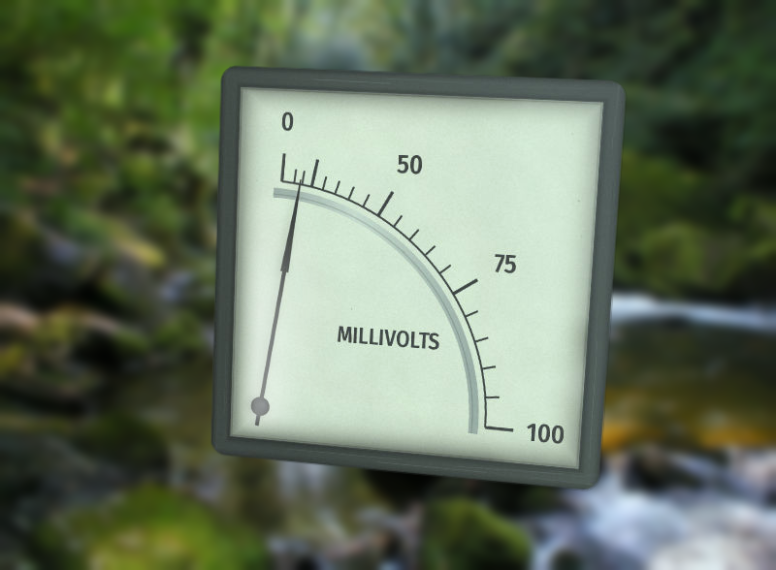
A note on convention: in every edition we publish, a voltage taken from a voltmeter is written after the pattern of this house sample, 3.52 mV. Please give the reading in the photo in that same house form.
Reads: 20 mV
